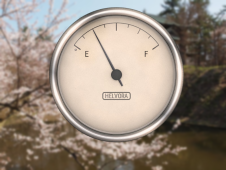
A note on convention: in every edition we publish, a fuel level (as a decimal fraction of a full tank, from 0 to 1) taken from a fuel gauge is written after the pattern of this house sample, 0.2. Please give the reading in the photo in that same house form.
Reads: 0.25
